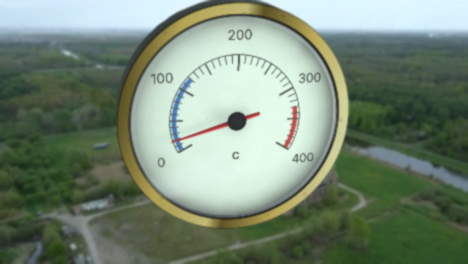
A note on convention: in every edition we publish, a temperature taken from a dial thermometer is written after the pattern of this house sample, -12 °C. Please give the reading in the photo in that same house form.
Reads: 20 °C
